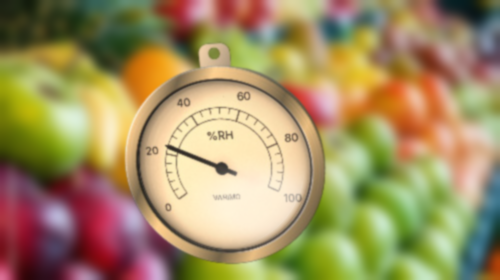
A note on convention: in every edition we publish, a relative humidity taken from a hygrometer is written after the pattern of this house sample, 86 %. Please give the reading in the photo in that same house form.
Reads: 24 %
